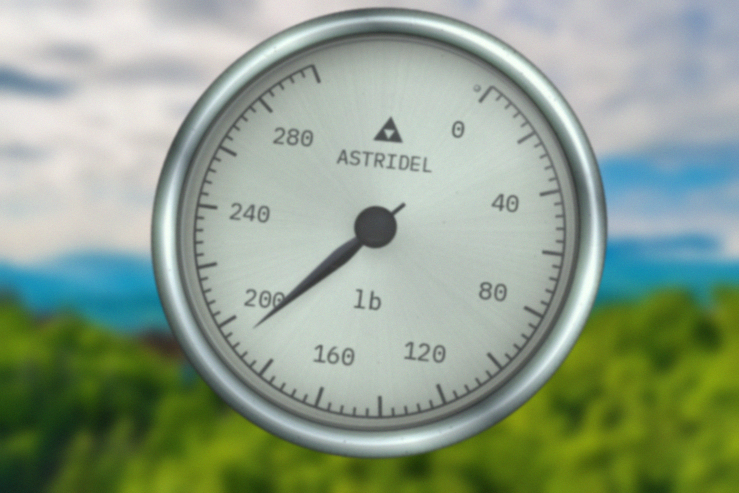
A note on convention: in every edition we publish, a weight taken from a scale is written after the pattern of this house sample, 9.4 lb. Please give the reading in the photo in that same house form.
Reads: 192 lb
